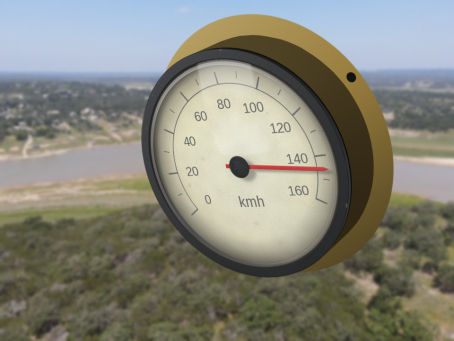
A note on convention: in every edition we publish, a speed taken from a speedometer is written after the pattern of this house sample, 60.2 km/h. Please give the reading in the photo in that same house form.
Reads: 145 km/h
